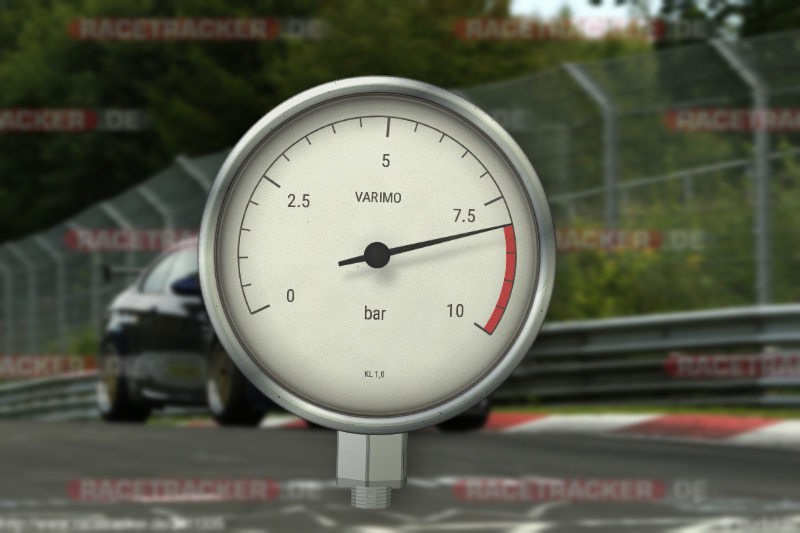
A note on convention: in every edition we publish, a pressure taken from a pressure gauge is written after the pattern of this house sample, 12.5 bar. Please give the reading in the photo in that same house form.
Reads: 8 bar
